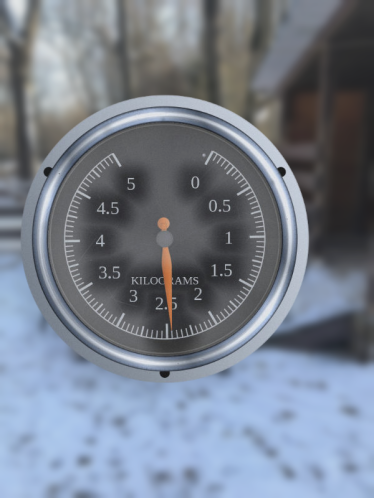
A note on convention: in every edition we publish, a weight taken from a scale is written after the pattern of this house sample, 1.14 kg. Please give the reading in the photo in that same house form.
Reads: 2.45 kg
